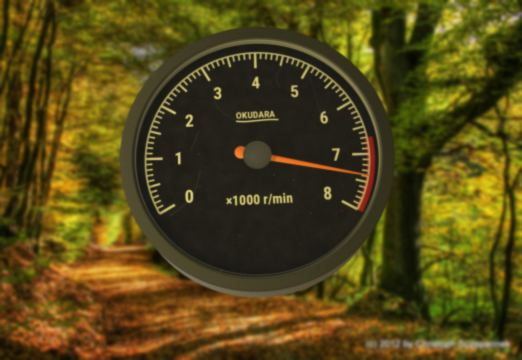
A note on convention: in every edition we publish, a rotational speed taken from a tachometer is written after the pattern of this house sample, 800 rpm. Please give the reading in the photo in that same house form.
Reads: 7400 rpm
